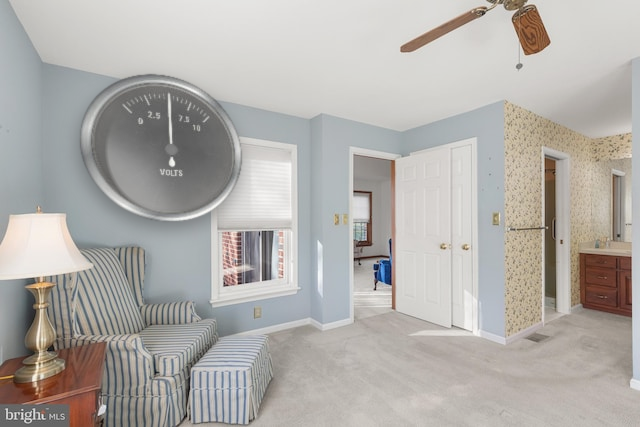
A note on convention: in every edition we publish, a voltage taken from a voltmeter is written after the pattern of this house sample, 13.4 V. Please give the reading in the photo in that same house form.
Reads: 5 V
